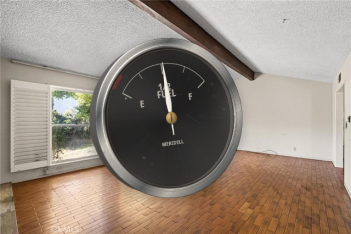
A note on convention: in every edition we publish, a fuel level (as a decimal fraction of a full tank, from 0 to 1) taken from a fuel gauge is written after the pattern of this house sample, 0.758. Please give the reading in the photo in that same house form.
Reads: 0.5
